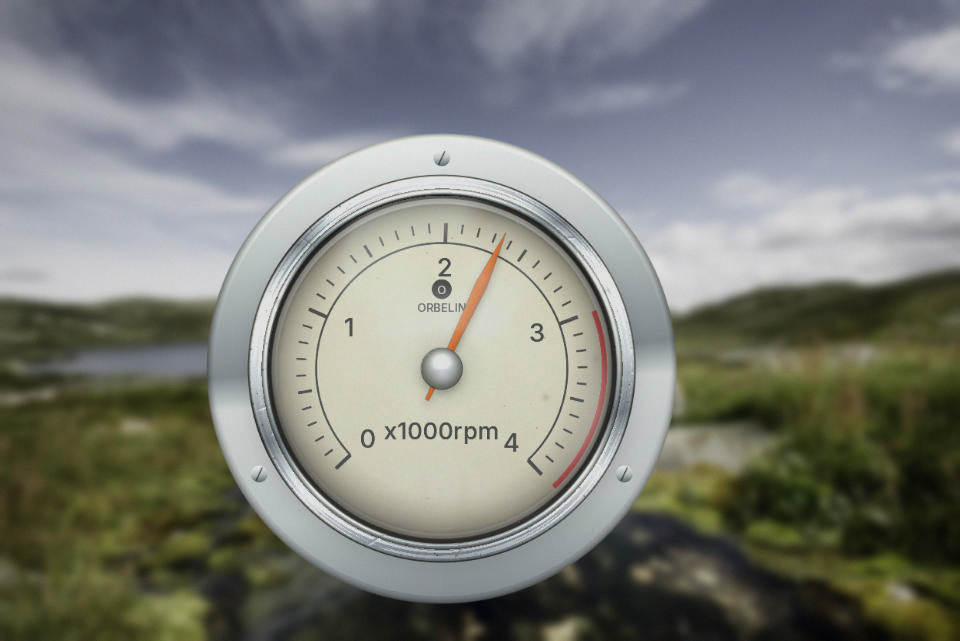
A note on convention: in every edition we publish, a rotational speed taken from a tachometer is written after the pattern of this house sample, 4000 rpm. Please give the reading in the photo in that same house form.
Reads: 2350 rpm
